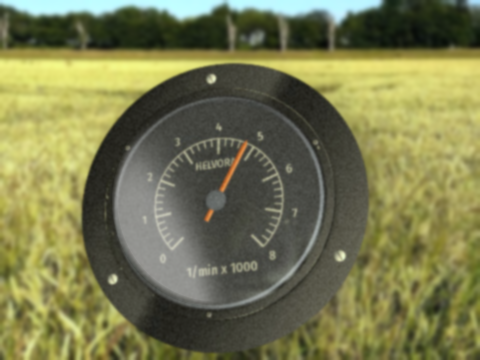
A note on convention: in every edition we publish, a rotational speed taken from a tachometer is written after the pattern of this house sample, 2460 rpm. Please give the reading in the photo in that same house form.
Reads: 4800 rpm
